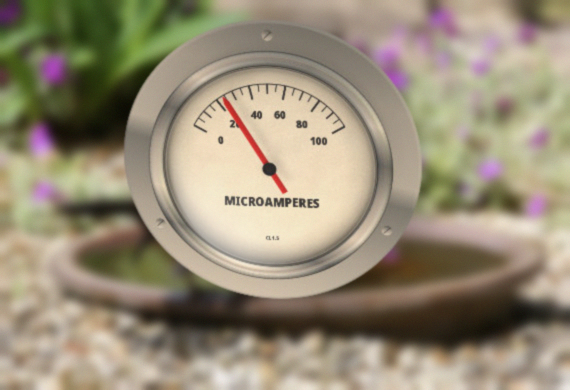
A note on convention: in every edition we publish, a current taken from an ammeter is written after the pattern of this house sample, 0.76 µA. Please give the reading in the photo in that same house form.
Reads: 25 µA
